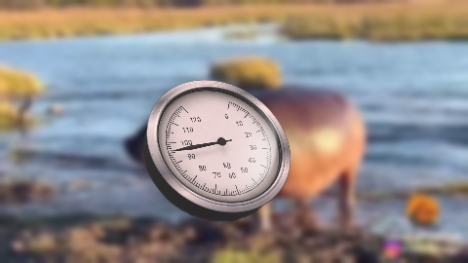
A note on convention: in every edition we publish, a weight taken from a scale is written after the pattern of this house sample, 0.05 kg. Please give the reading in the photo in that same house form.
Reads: 95 kg
